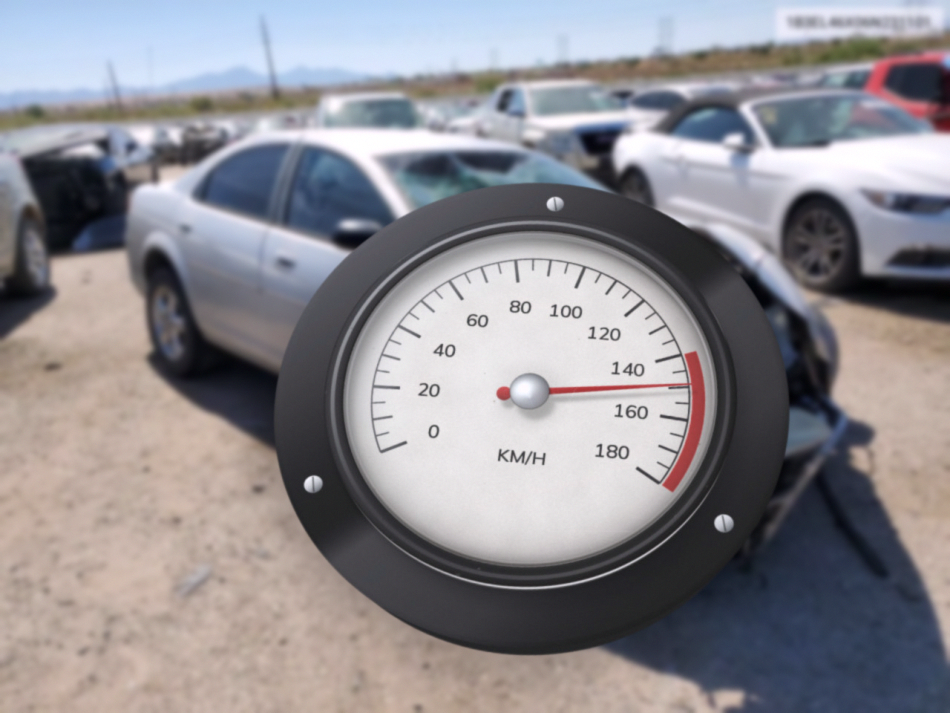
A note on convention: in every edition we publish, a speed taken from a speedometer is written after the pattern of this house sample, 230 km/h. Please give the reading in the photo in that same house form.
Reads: 150 km/h
